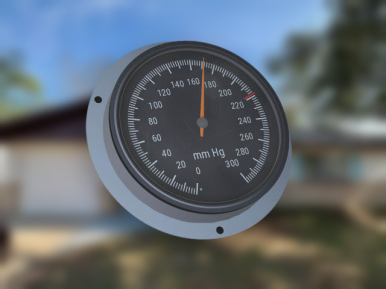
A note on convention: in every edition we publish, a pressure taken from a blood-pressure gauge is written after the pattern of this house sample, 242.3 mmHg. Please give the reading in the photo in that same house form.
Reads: 170 mmHg
